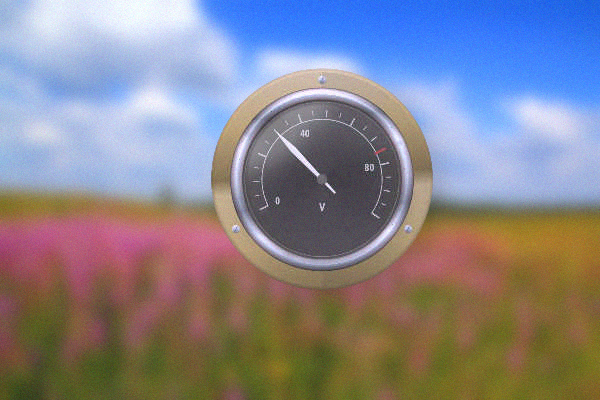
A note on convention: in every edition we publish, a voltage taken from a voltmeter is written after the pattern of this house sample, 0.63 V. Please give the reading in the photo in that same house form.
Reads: 30 V
